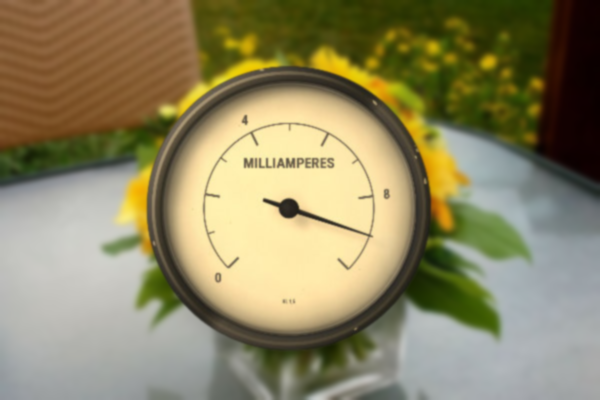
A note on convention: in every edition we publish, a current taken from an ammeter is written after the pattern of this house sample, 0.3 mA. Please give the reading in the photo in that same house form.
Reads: 9 mA
